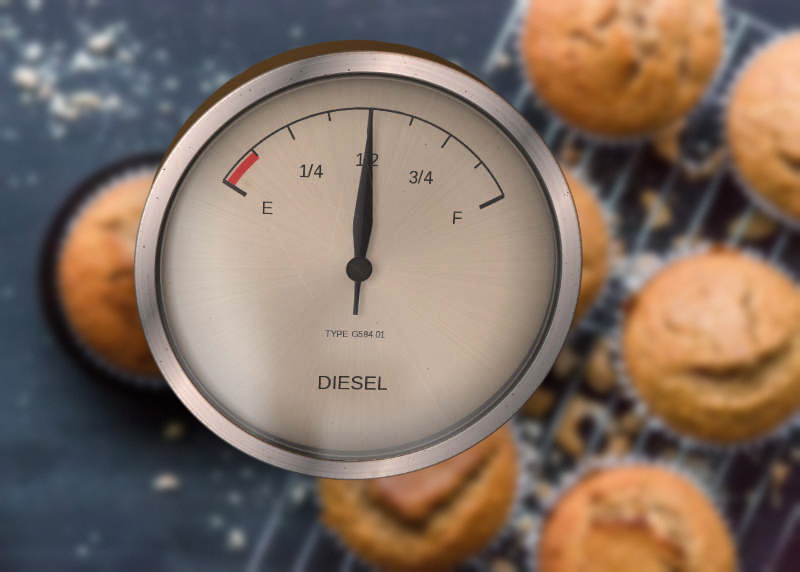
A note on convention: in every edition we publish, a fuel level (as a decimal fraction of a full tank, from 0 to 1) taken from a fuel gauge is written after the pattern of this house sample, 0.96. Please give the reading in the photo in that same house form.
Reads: 0.5
